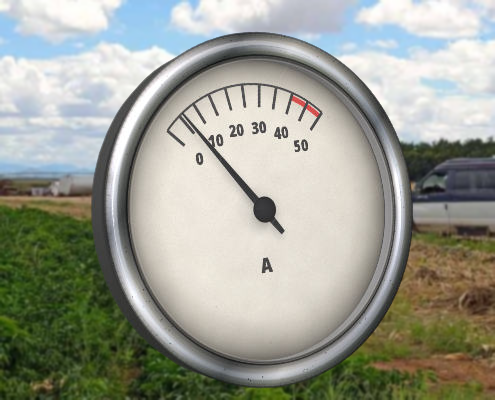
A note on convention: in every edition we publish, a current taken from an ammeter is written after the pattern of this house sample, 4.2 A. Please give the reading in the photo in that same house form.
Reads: 5 A
